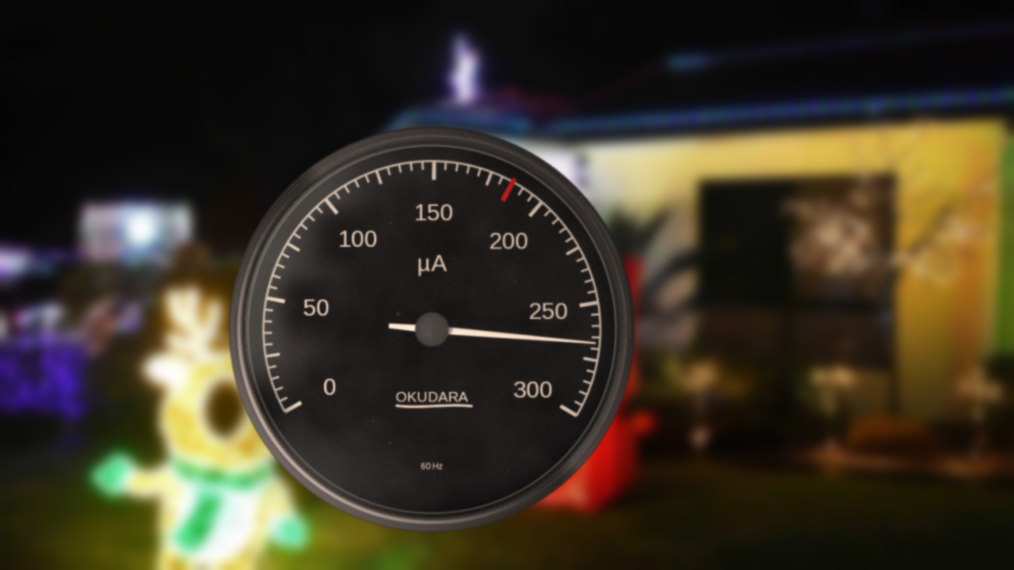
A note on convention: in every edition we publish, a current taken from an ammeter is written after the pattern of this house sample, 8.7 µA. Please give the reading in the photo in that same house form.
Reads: 267.5 µA
